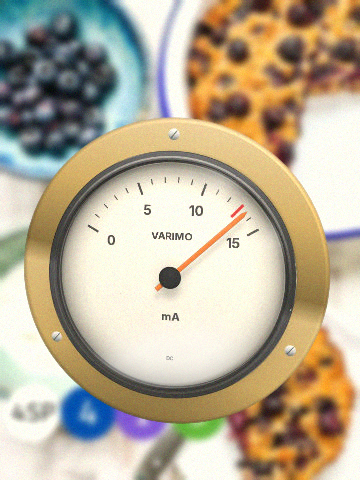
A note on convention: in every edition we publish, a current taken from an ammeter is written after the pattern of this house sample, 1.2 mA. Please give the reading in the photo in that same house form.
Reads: 13.5 mA
